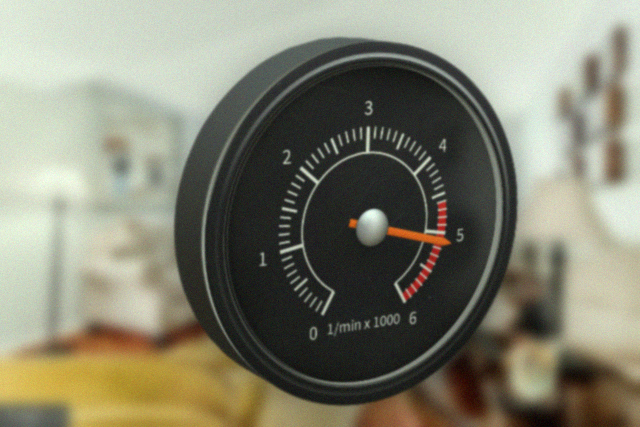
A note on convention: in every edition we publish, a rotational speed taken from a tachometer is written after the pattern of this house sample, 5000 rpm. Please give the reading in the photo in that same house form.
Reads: 5100 rpm
